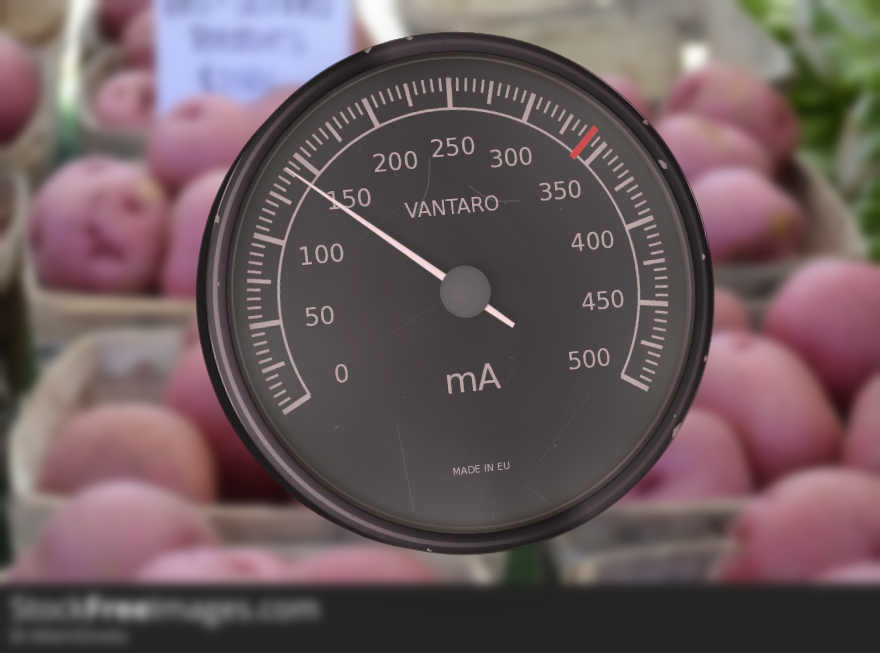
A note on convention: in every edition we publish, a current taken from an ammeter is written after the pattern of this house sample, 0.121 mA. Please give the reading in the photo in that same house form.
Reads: 140 mA
